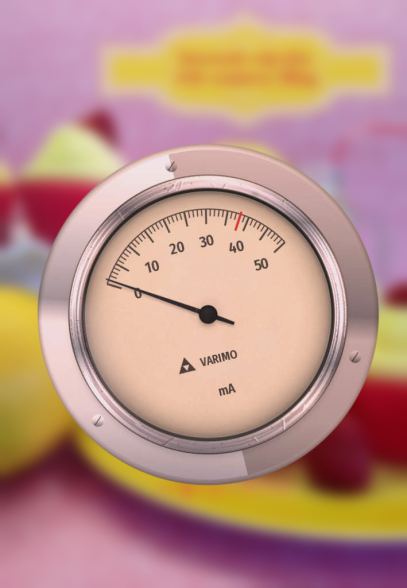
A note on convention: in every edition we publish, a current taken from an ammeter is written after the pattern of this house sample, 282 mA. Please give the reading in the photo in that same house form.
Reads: 1 mA
